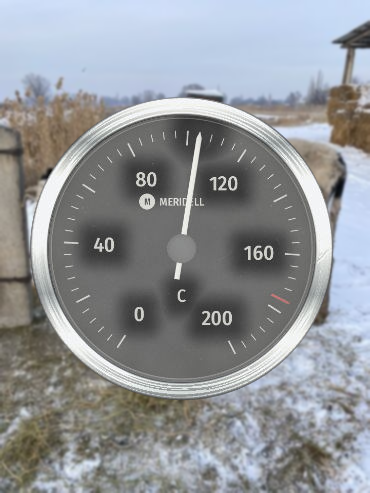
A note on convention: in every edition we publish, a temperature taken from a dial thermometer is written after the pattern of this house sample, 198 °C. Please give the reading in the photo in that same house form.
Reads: 104 °C
